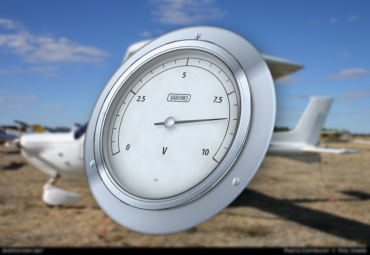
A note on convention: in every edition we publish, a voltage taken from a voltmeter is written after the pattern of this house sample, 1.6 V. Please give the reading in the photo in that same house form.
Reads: 8.5 V
